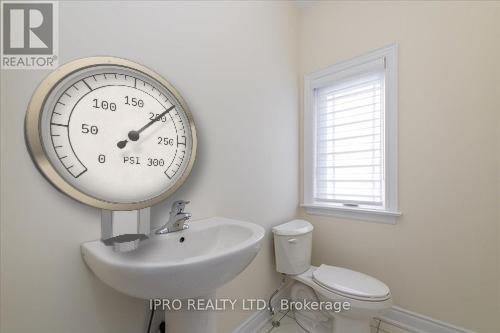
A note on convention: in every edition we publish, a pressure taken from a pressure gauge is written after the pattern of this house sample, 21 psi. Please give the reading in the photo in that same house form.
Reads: 200 psi
